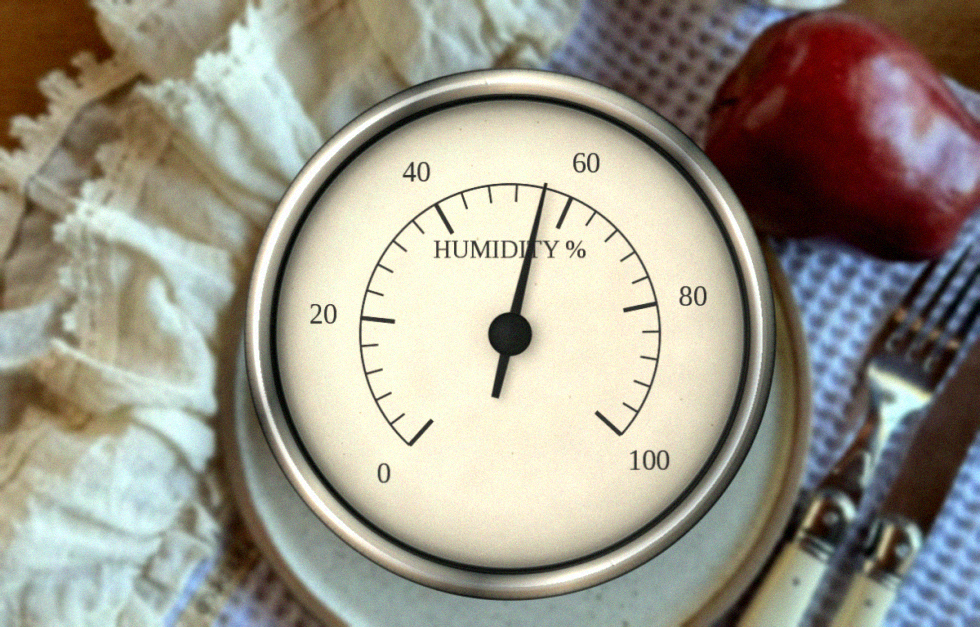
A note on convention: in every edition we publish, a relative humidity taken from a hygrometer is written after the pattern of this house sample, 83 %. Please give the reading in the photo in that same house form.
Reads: 56 %
